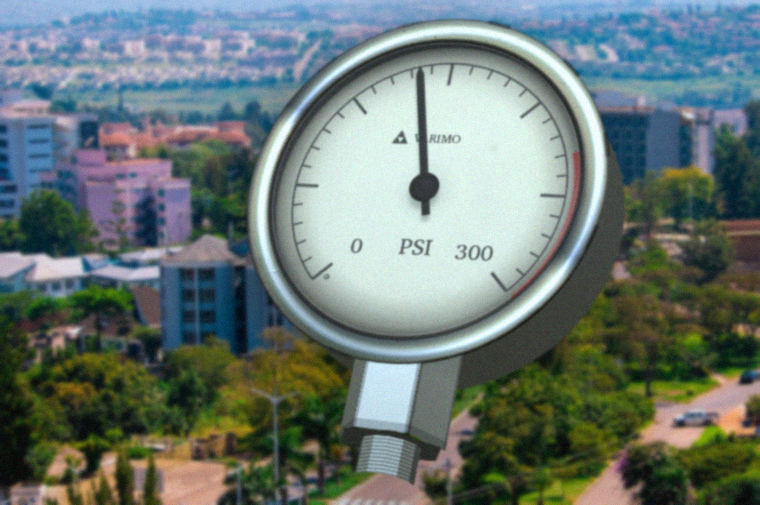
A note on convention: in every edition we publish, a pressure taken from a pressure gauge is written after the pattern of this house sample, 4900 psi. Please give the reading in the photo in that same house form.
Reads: 135 psi
